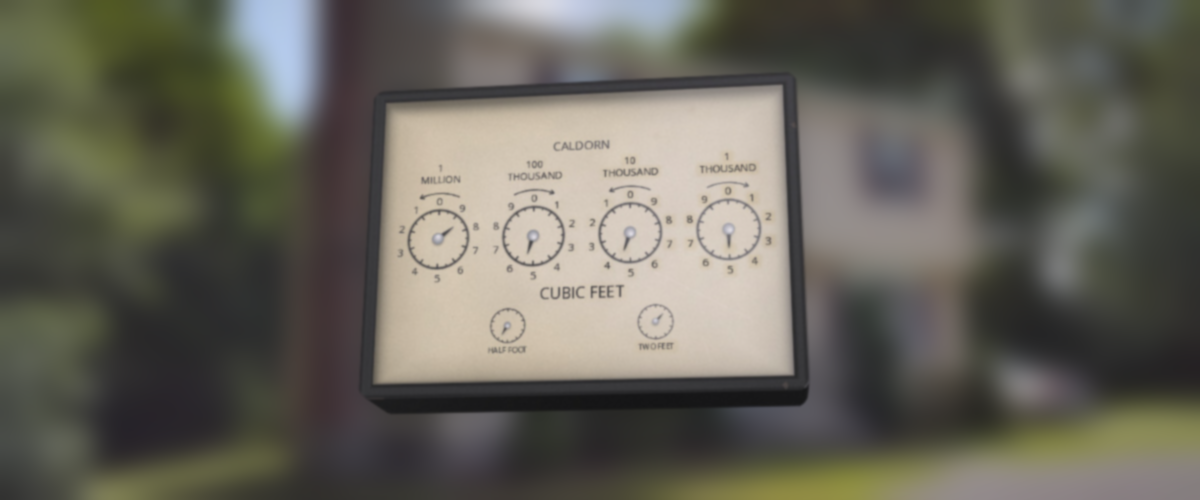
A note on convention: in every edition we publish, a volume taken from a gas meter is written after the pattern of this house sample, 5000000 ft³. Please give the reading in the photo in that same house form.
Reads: 854500 ft³
